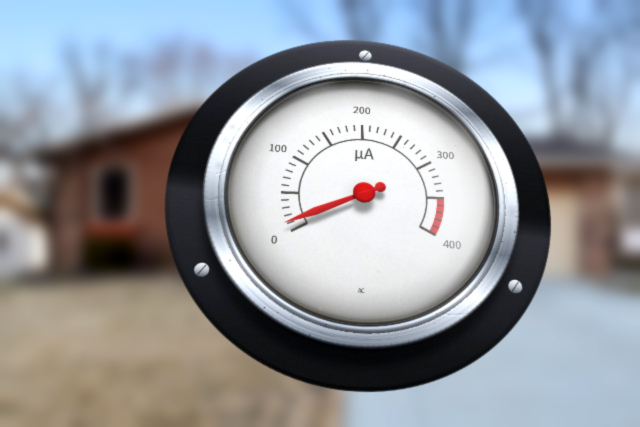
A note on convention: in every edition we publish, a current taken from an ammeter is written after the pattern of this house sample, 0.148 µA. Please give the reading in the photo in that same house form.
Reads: 10 µA
